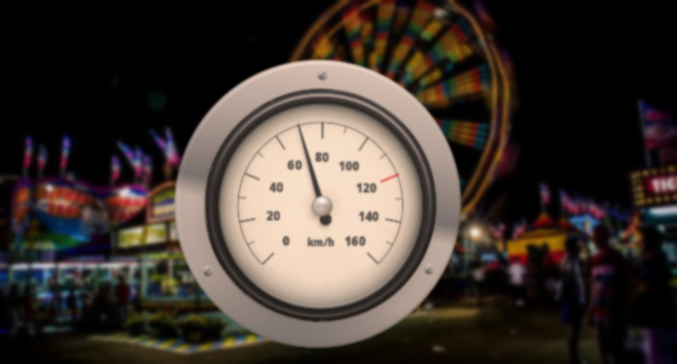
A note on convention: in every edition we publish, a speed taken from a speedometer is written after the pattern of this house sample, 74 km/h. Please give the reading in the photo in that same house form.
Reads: 70 km/h
